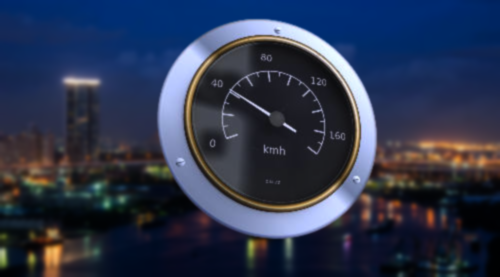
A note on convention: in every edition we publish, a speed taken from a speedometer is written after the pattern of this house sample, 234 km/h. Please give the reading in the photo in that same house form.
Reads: 40 km/h
